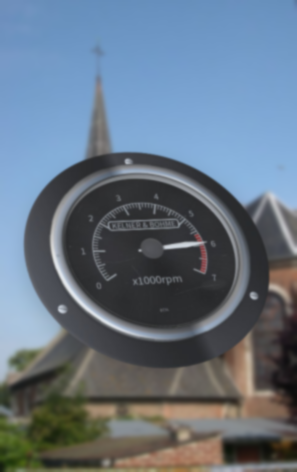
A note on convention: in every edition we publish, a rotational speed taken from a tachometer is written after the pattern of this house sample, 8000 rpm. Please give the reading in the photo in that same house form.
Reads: 6000 rpm
